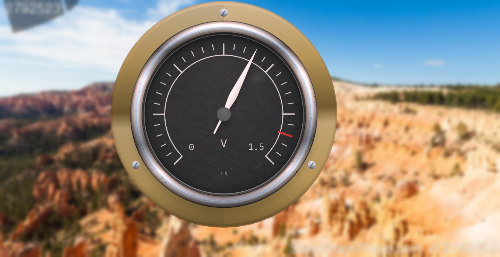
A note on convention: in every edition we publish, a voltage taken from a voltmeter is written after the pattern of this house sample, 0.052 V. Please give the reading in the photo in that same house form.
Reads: 0.9 V
